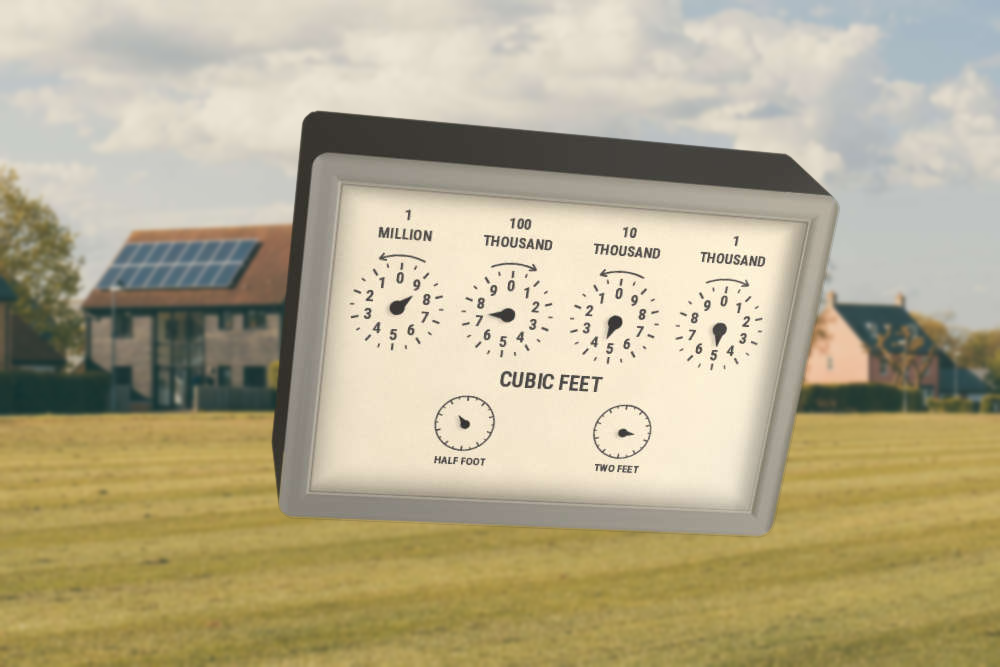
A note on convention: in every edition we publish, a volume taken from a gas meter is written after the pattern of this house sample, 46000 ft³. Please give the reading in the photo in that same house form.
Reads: 874500 ft³
